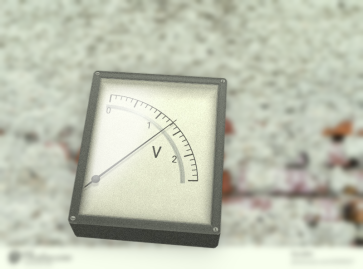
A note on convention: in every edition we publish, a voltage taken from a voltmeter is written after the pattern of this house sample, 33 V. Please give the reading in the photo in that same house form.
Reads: 1.3 V
